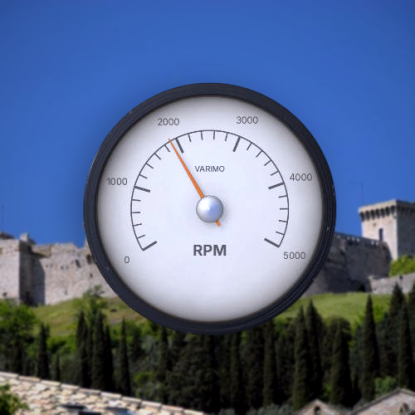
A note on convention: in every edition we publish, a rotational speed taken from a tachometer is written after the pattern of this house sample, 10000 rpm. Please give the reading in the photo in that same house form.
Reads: 1900 rpm
